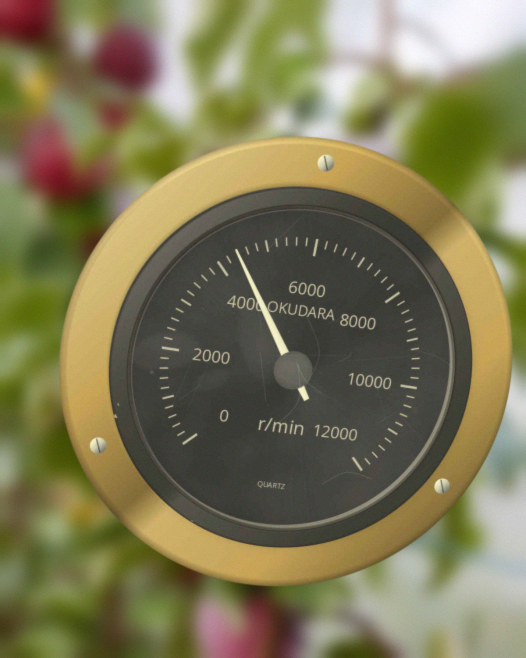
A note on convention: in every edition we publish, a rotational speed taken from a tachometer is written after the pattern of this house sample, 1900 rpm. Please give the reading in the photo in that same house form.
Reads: 4400 rpm
